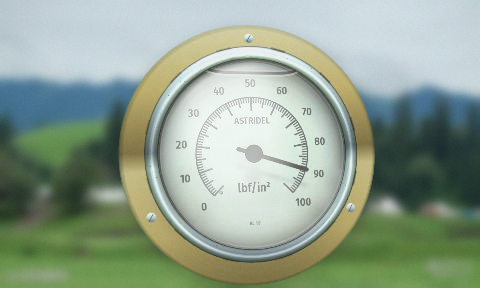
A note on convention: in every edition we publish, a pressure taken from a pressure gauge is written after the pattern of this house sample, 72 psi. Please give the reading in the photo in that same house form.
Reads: 90 psi
